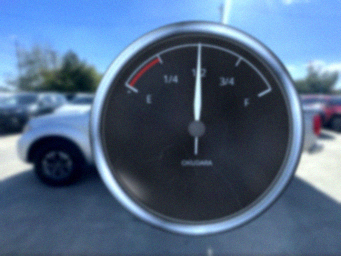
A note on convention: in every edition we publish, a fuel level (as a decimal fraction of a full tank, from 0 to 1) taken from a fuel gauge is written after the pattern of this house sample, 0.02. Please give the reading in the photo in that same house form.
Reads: 0.5
